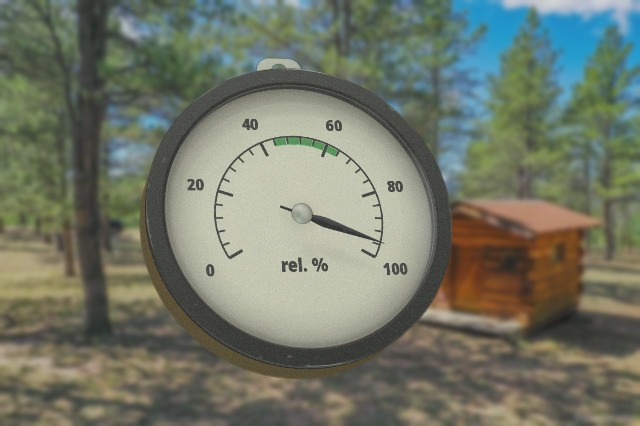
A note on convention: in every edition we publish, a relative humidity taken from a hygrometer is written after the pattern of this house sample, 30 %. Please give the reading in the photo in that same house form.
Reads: 96 %
